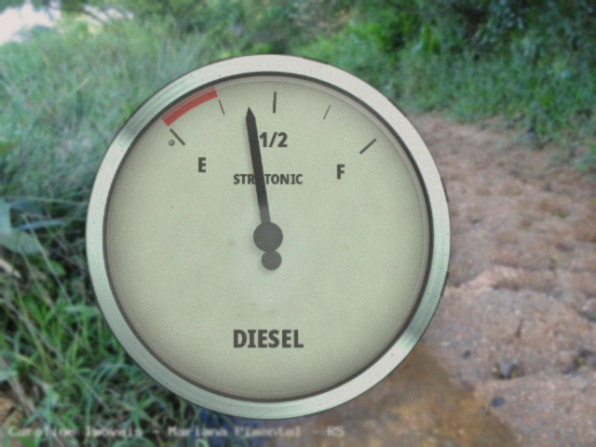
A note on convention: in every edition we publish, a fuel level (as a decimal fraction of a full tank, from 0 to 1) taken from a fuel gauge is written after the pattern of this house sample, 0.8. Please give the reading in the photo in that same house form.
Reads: 0.375
